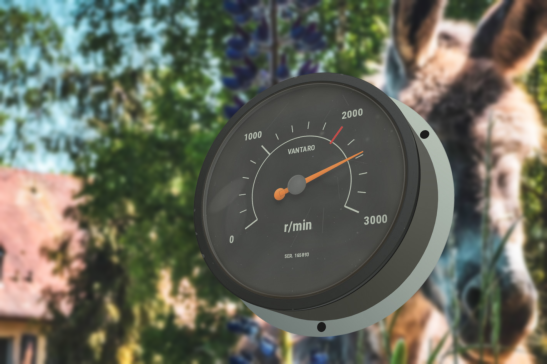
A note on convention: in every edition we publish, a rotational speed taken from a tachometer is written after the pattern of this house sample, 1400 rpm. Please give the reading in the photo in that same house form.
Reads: 2400 rpm
